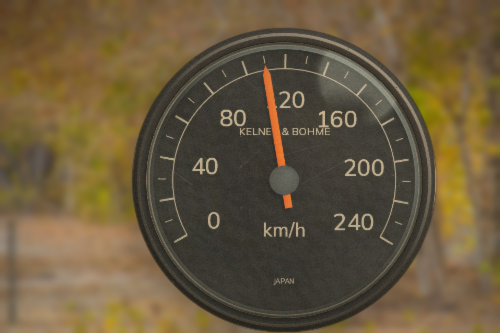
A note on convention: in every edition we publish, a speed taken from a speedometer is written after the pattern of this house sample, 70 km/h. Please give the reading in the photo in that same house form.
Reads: 110 km/h
